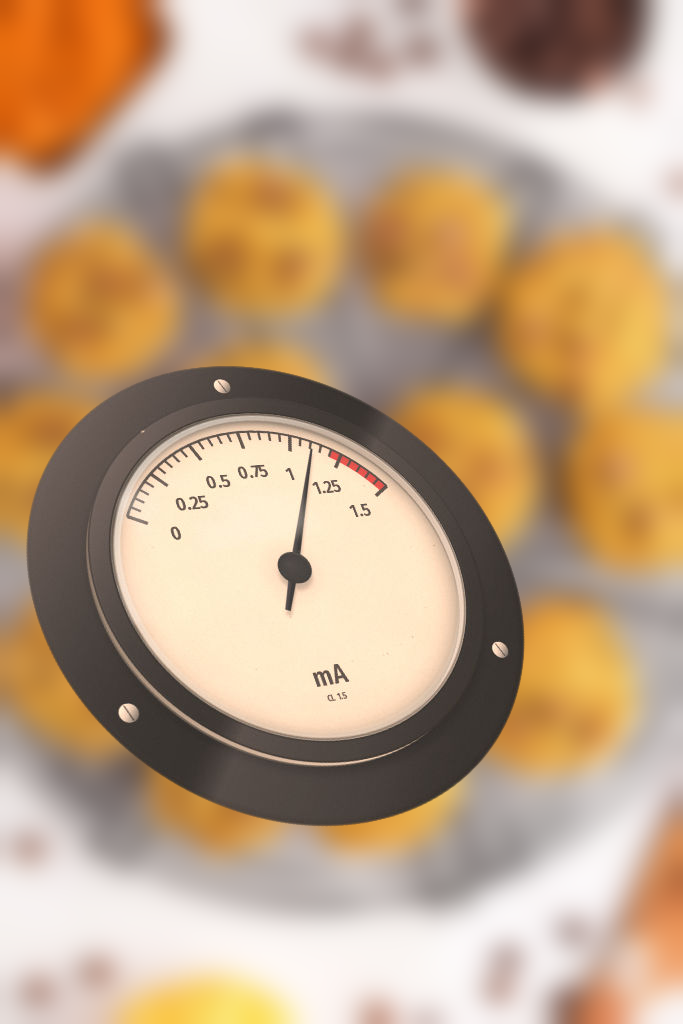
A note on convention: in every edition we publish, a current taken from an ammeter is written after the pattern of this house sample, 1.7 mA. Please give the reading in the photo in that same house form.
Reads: 1.1 mA
